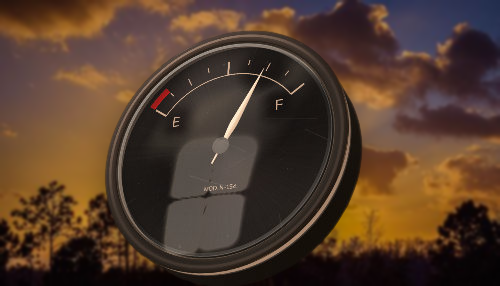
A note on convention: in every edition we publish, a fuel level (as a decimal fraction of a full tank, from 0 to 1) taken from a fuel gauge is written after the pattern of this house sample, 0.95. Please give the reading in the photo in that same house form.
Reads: 0.75
